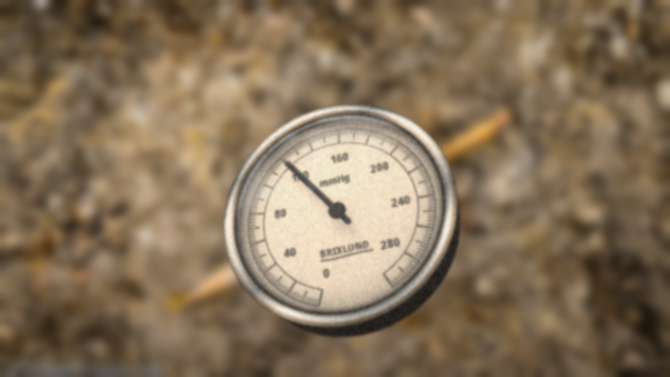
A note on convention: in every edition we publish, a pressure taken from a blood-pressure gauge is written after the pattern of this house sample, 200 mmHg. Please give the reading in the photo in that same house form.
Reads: 120 mmHg
